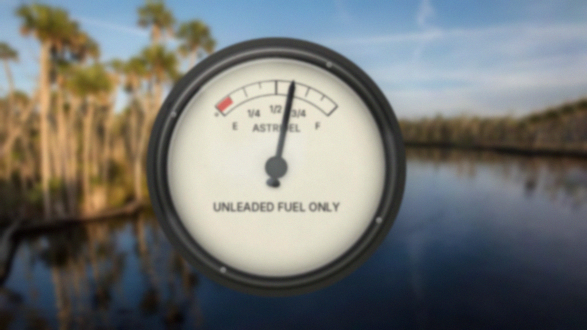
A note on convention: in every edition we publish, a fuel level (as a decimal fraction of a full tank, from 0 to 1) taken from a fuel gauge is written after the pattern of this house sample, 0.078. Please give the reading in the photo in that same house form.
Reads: 0.625
